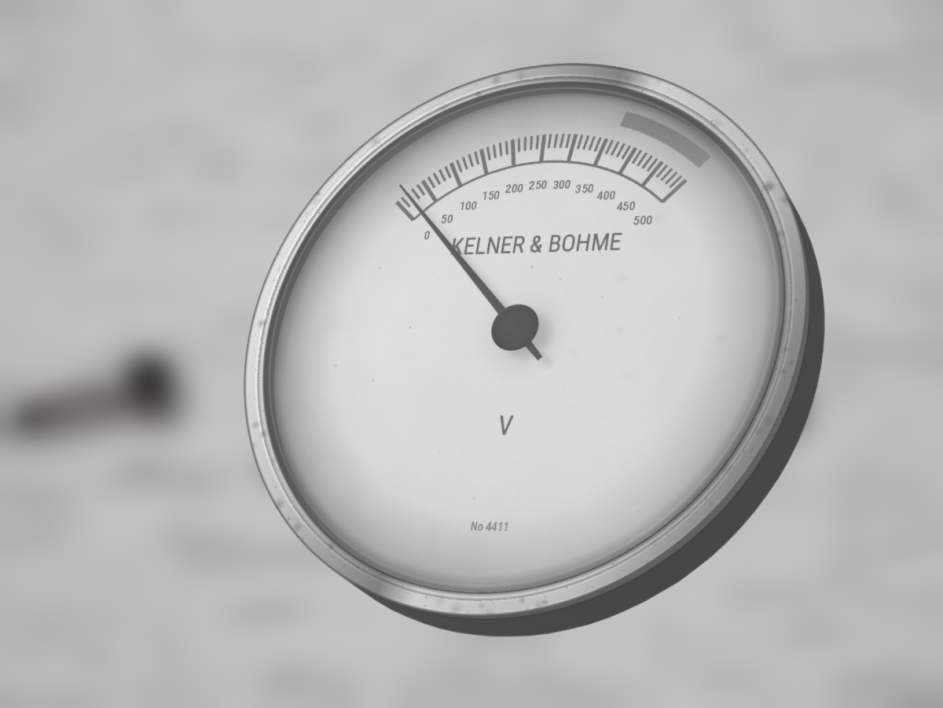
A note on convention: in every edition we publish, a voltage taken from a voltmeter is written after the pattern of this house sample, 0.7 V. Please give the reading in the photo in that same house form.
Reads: 20 V
